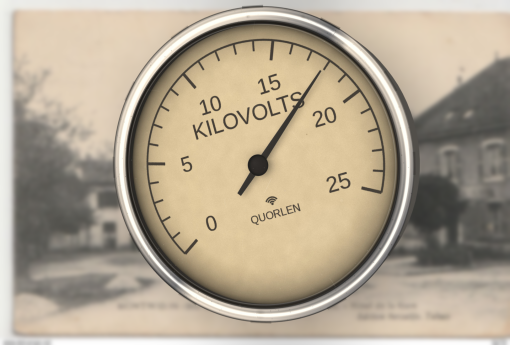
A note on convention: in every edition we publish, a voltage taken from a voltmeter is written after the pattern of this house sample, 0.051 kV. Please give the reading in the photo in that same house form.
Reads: 18 kV
